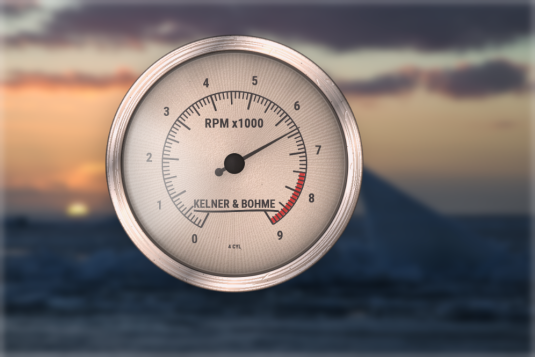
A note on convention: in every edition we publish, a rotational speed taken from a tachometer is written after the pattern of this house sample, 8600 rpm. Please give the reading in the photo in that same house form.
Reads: 6400 rpm
